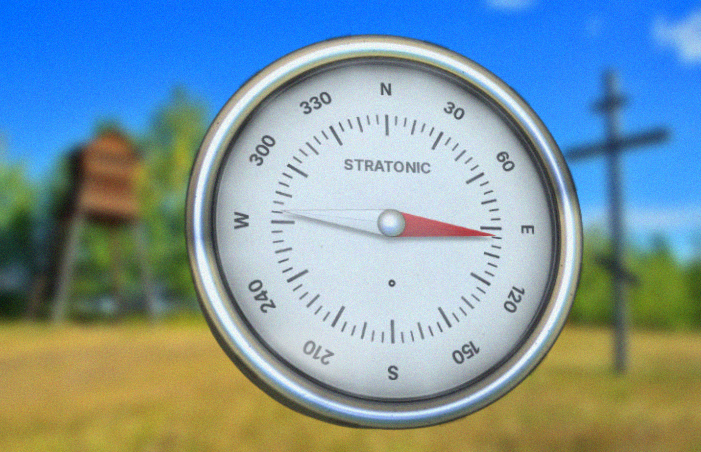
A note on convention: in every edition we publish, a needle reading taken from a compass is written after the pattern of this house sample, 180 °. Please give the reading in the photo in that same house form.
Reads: 95 °
